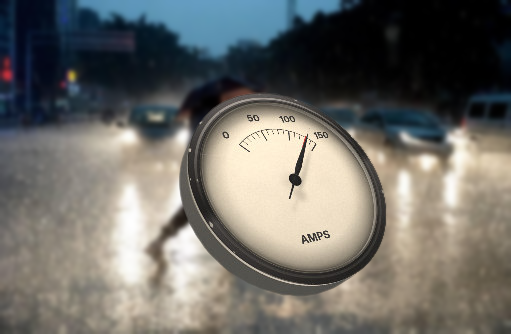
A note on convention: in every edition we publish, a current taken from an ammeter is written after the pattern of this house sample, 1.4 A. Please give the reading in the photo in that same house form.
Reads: 130 A
